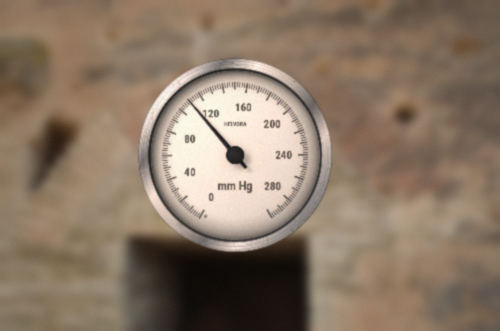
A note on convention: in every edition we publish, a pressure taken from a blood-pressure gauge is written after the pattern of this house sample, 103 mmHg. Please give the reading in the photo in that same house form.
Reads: 110 mmHg
